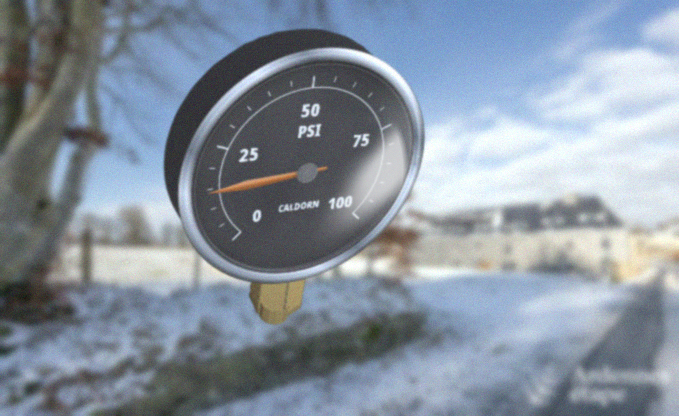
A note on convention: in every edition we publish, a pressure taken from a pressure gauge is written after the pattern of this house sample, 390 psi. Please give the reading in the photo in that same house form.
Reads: 15 psi
